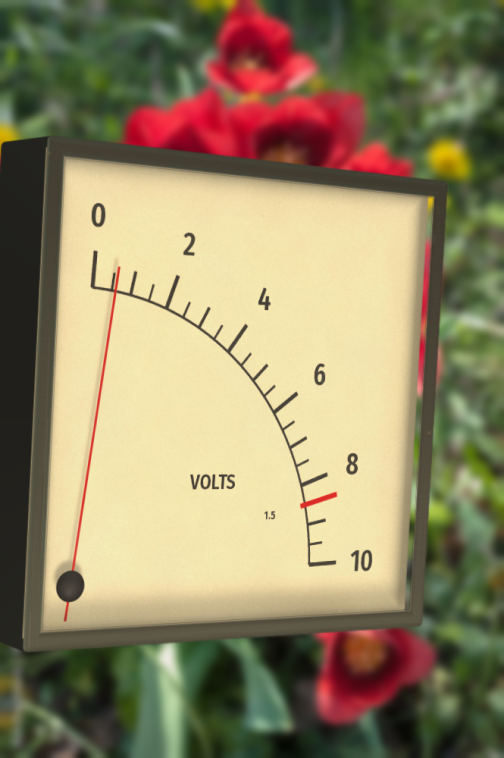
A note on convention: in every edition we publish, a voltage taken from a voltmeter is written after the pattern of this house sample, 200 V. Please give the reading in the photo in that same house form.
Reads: 0.5 V
